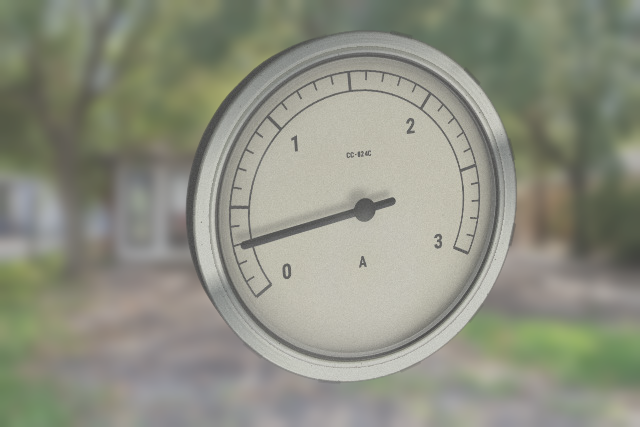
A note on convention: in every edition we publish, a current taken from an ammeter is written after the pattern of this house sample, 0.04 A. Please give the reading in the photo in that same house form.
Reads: 0.3 A
